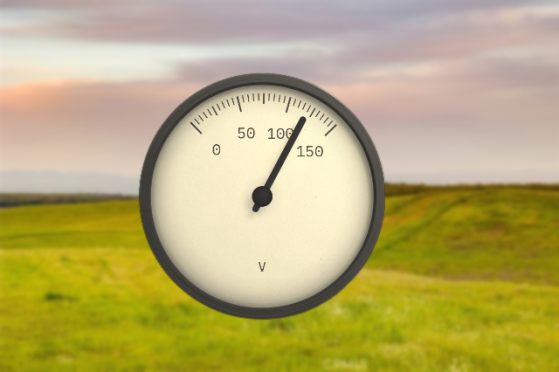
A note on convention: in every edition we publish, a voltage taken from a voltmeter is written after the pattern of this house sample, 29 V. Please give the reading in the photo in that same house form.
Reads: 120 V
